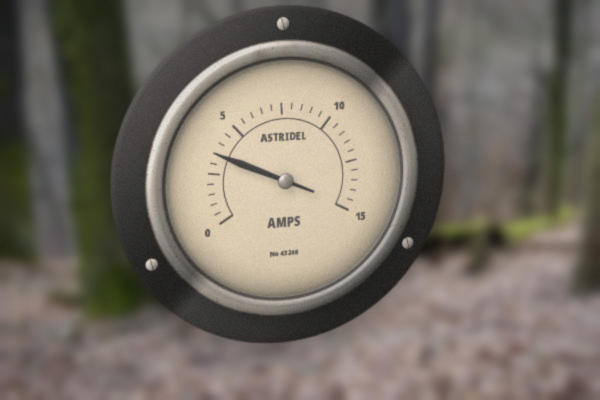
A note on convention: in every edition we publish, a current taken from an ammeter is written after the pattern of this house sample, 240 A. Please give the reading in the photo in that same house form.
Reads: 3.5 A
